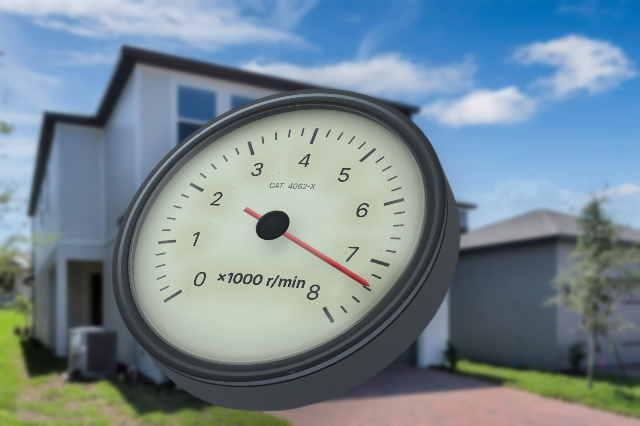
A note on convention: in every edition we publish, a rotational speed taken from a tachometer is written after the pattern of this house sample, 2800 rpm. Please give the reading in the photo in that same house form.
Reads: 7400 rpm
